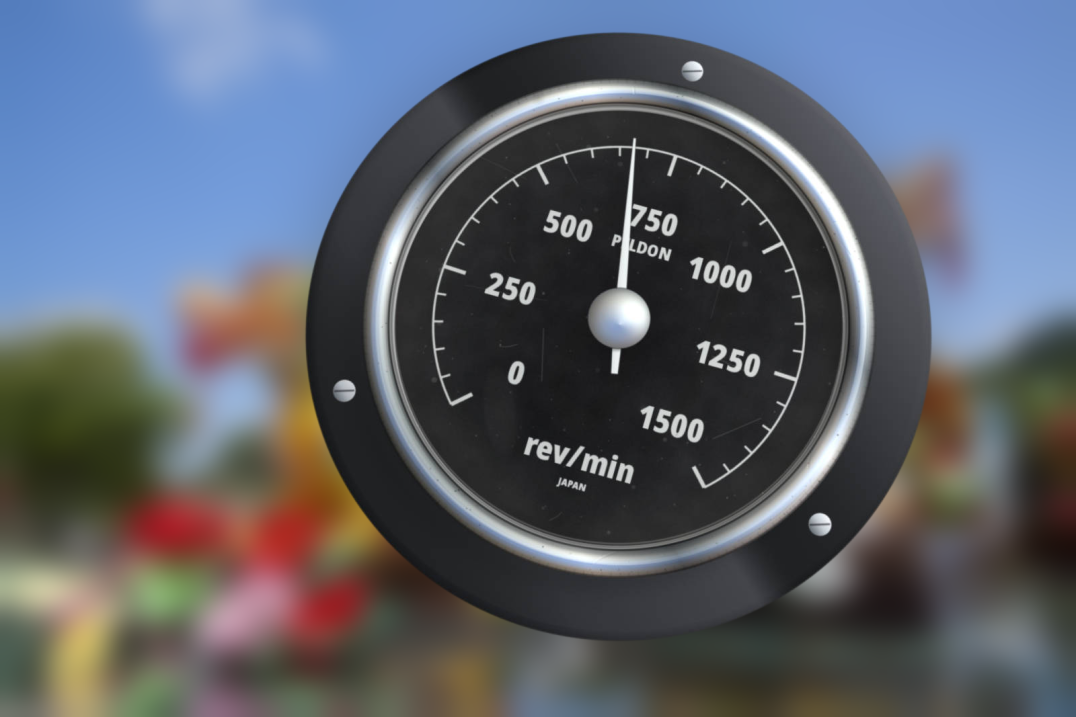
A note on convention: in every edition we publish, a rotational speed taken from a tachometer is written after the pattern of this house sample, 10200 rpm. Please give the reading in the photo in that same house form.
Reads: 675 rpm
